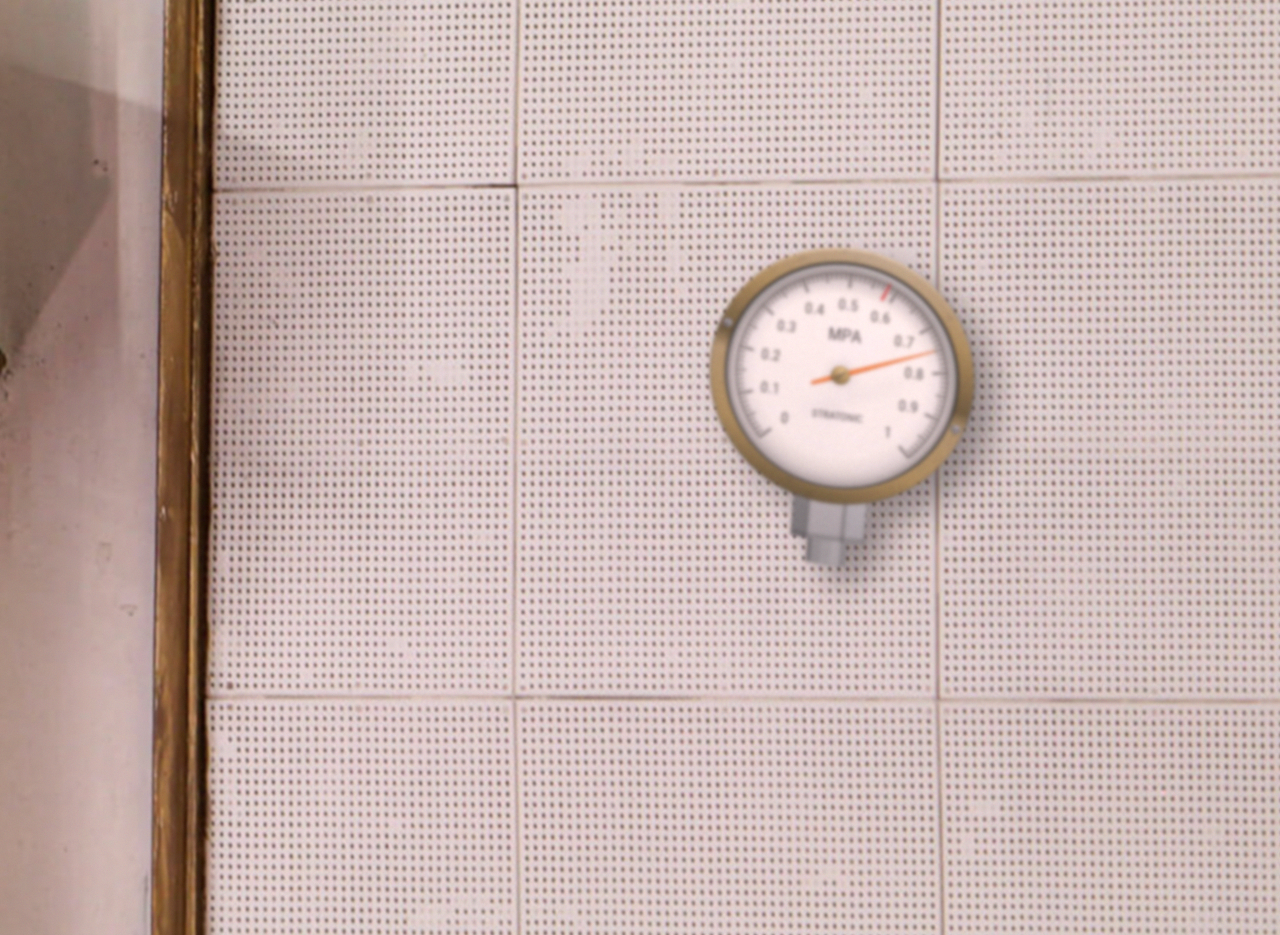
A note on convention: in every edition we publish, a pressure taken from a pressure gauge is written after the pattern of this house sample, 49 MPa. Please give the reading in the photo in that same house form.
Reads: 0.75 MPa
